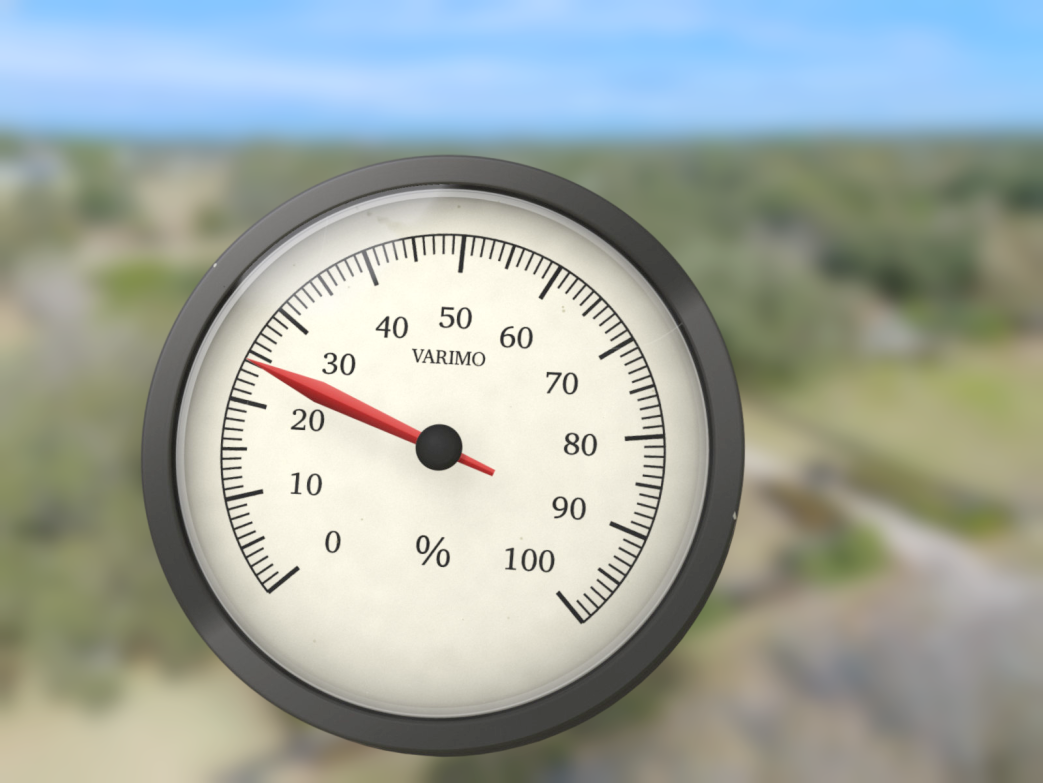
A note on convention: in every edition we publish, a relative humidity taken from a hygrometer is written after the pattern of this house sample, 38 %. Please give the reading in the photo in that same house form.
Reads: 24 %
